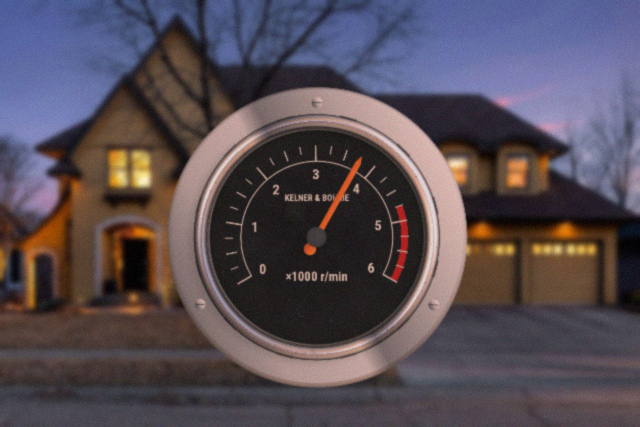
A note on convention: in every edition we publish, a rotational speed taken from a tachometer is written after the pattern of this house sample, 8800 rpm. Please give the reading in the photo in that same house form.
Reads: 3750 rpm
